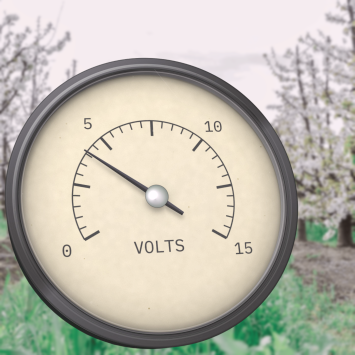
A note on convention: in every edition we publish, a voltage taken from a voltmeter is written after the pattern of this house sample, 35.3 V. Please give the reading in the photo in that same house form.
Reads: 4 V
